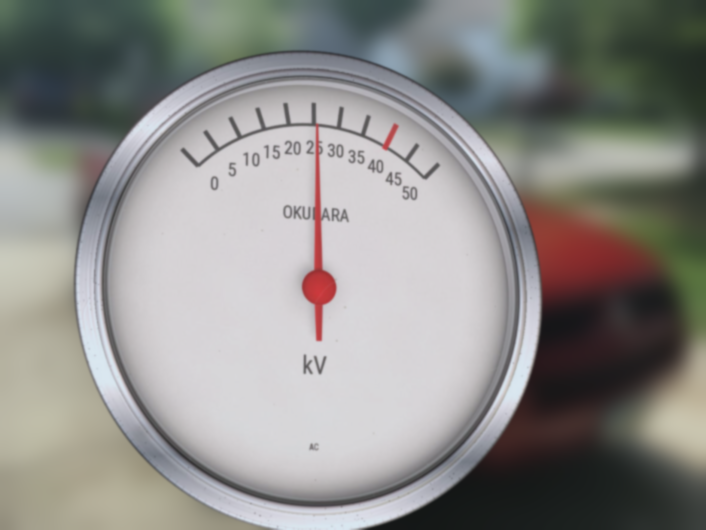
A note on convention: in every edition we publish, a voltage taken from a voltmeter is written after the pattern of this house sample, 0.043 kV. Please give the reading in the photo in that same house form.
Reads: 25 kV
